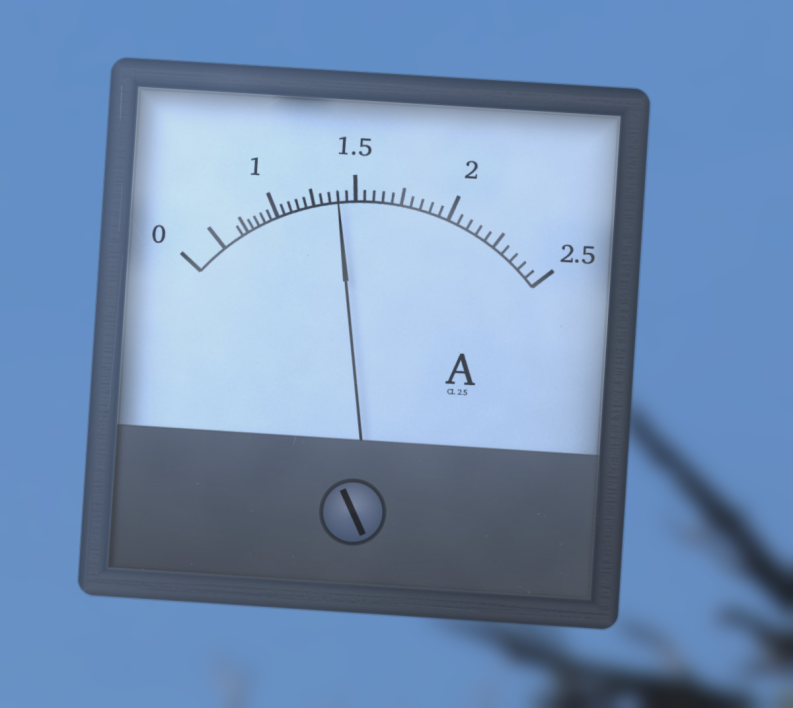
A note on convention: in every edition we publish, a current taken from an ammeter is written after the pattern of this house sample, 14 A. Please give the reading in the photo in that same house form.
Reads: 1.4 A
